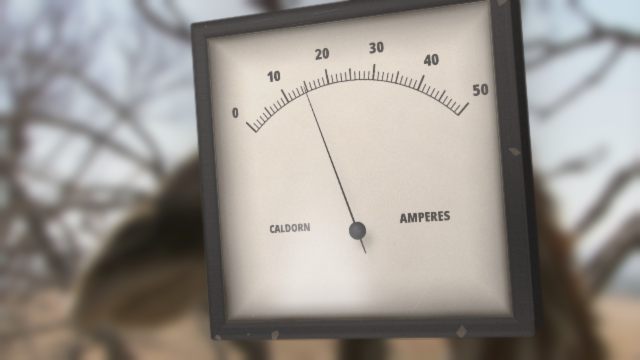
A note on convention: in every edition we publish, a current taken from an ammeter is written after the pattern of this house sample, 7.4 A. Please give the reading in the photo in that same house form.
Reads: 15 A
